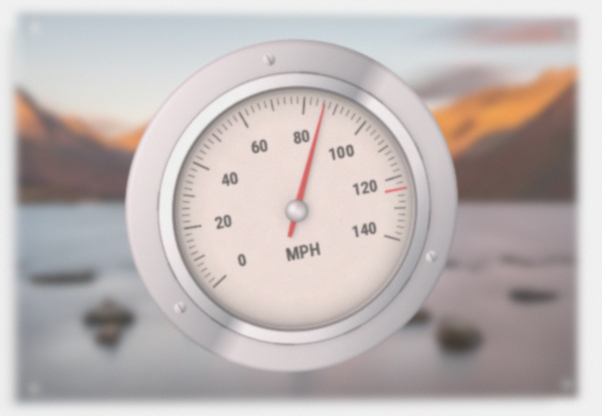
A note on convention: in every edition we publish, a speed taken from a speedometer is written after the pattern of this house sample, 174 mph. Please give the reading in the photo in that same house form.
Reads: 86 mph
